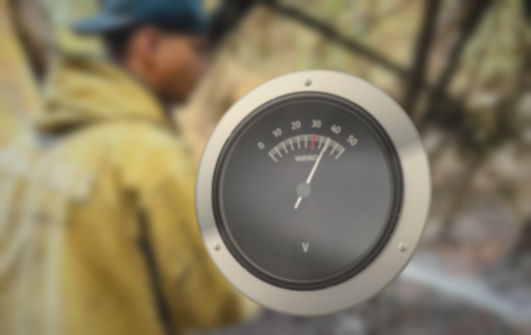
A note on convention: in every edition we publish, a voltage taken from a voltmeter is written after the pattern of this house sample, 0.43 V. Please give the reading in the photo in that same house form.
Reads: 40 V
